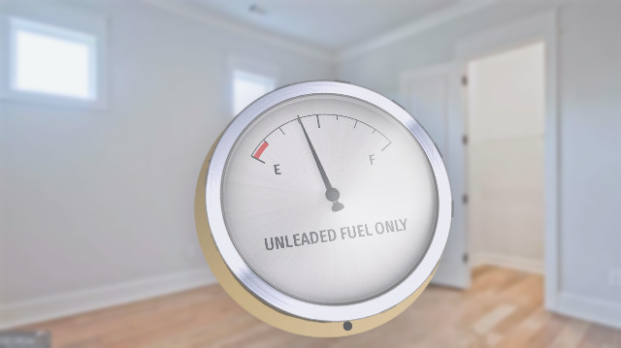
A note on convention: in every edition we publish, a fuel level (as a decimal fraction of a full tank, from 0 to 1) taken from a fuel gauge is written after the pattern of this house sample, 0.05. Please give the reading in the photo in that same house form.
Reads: 0.375
